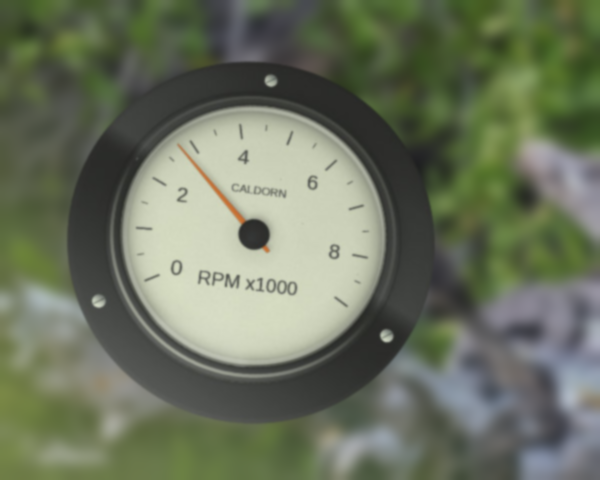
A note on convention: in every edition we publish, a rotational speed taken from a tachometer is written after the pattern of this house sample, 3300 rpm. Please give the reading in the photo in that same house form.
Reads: 2750 rpm
